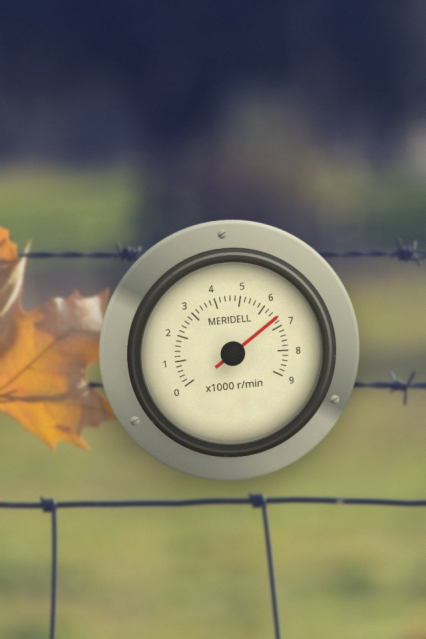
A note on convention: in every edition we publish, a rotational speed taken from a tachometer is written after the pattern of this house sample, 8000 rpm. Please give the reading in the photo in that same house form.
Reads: 6600 rpm
